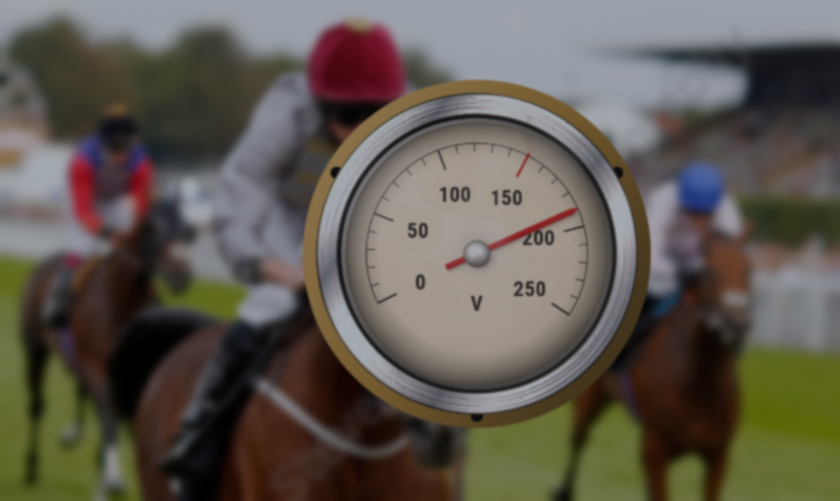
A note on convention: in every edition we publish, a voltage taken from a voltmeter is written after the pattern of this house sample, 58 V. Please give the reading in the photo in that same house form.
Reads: 190 V
